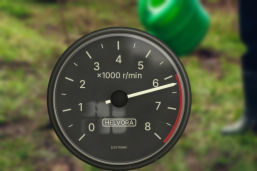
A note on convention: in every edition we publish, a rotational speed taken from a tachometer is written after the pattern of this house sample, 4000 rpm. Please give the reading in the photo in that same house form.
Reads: 6250 rpm
